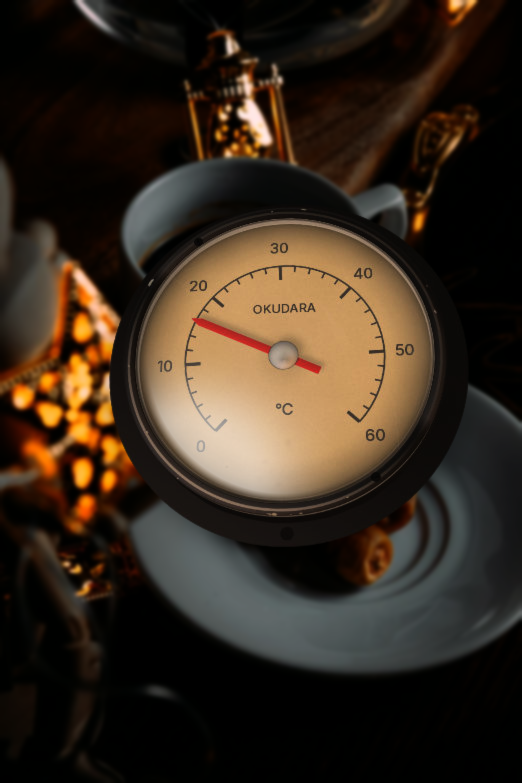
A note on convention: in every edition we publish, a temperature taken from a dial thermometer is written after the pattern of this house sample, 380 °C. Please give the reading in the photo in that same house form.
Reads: 16 °C
